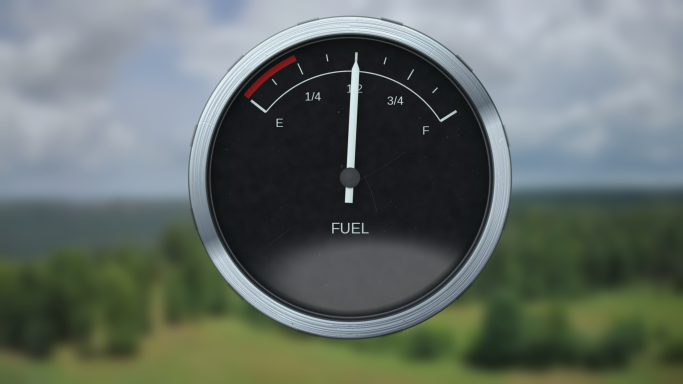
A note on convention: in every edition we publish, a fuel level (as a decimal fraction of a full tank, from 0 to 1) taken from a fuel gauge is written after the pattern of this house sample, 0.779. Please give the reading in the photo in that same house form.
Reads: 0.5
